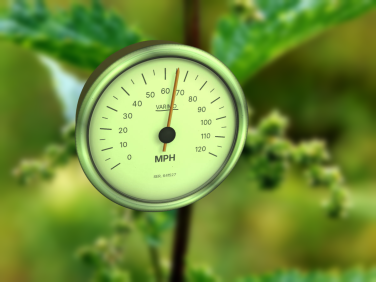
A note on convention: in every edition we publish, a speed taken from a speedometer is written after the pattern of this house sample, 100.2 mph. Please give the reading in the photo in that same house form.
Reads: 65 mph
